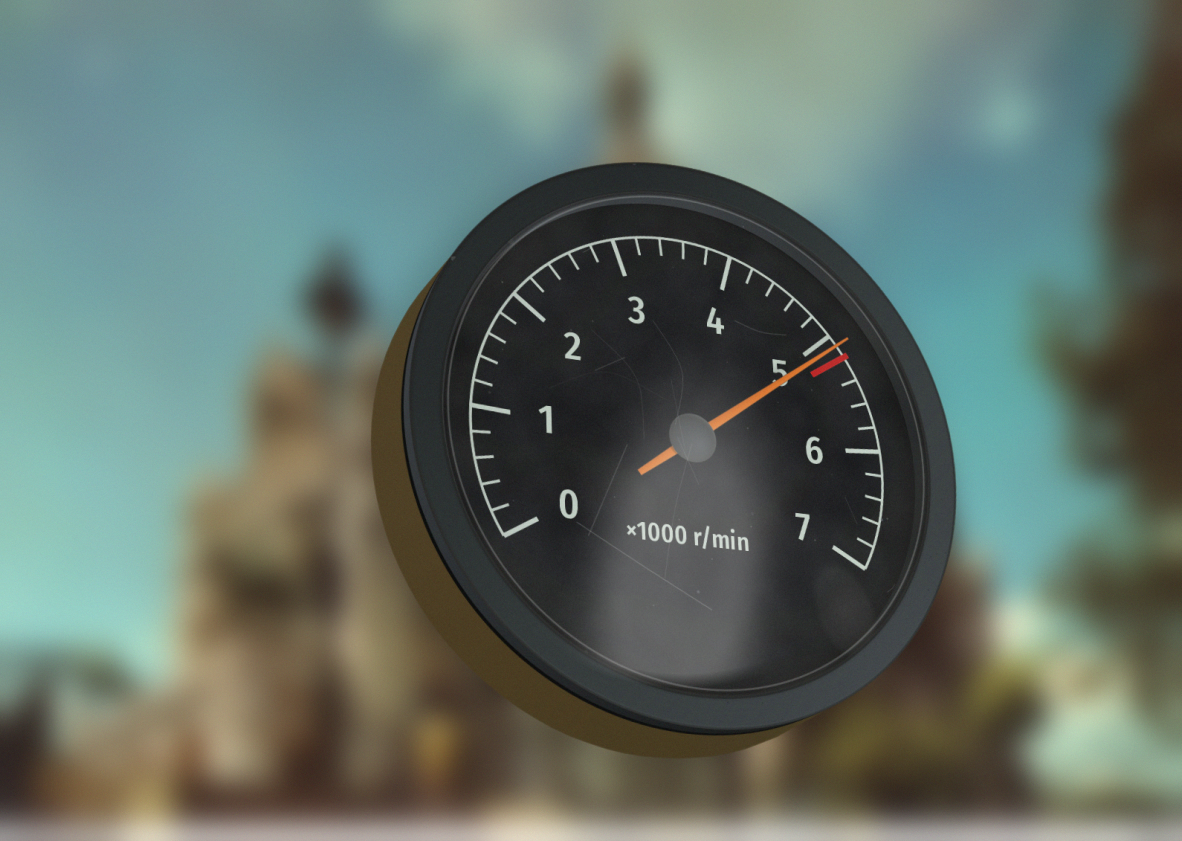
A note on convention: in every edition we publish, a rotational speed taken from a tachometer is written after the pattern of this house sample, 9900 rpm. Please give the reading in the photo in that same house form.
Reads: 5100 rpm
